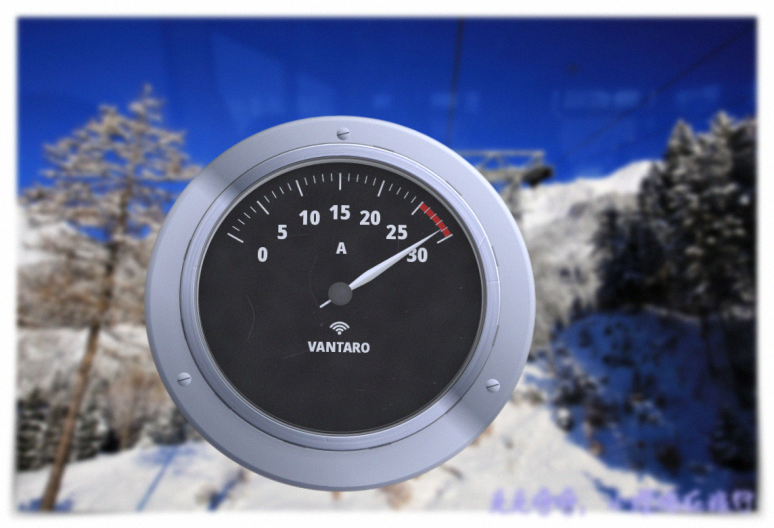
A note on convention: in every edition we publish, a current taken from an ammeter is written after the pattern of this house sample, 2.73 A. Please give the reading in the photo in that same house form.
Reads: 29 A
